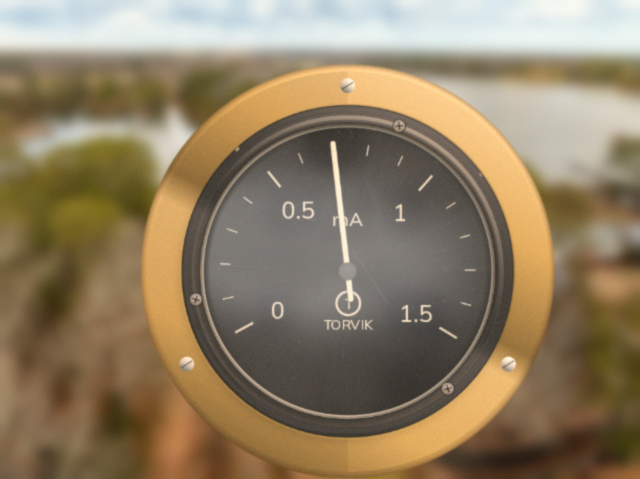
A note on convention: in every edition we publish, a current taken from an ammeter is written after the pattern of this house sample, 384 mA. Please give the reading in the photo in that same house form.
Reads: 0.7 mA
